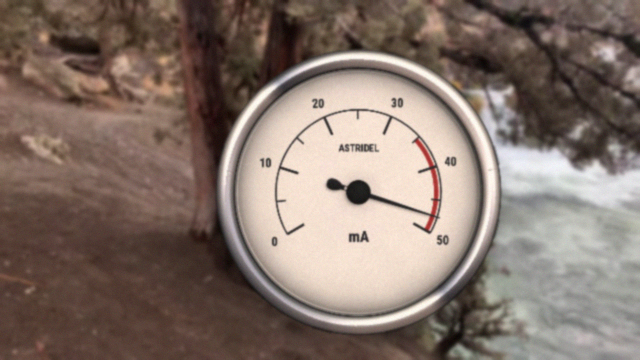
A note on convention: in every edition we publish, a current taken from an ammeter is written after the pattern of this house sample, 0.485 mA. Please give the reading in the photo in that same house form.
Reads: 47.5 mA
